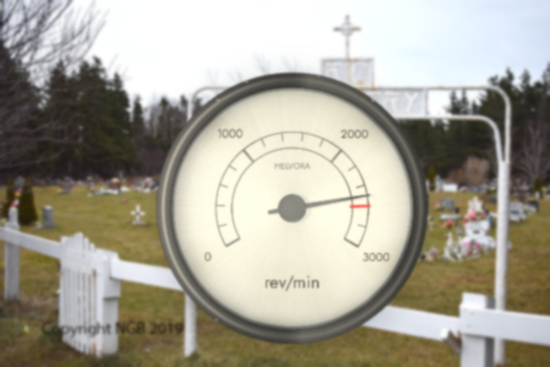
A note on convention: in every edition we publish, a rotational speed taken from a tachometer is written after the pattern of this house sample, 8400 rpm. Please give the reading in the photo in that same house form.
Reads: 2500 rpm
